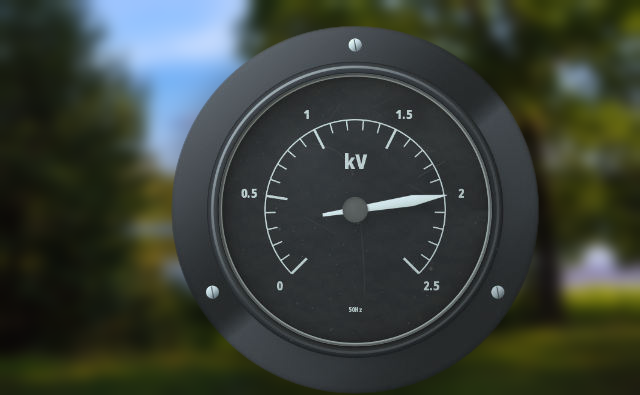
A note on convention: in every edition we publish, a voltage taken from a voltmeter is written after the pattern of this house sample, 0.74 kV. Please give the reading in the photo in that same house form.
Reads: 2 kV
